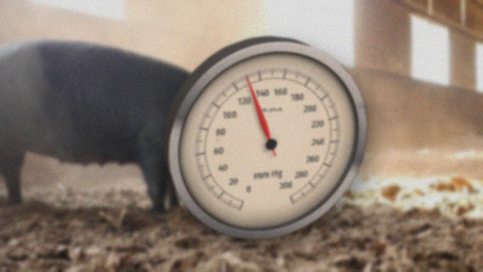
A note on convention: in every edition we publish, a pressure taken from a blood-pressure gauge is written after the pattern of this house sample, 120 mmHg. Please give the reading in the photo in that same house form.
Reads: 130 mmHg
